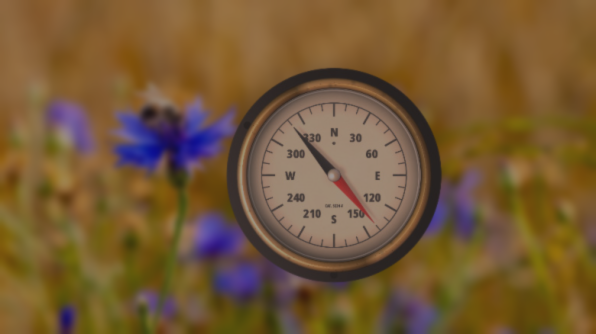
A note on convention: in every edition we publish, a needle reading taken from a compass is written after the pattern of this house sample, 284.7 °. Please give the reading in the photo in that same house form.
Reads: 140 °
